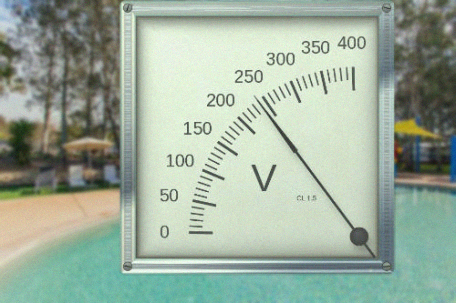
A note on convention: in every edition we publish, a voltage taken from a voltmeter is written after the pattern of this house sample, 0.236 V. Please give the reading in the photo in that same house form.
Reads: 240 V
